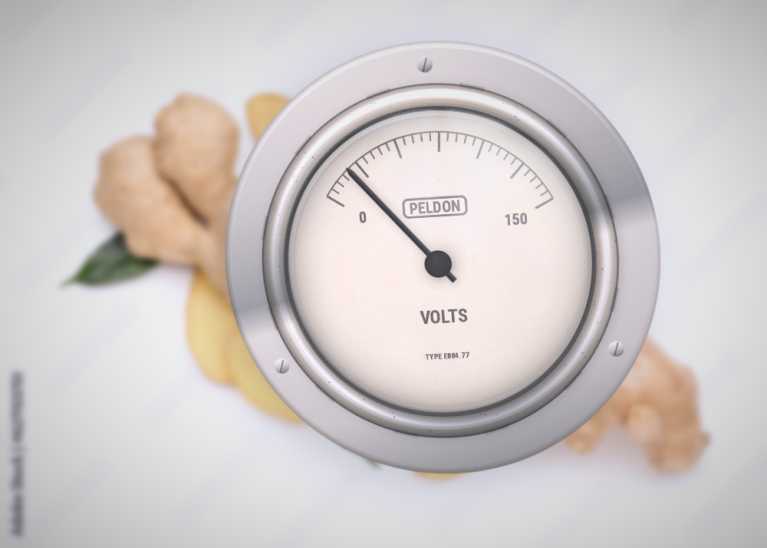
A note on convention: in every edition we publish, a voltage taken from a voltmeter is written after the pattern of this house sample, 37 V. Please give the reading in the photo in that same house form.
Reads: 20 V
